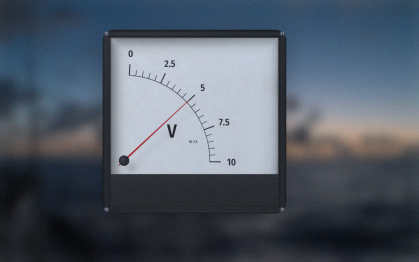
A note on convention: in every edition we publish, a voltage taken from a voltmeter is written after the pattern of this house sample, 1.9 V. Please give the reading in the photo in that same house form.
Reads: 5 V
